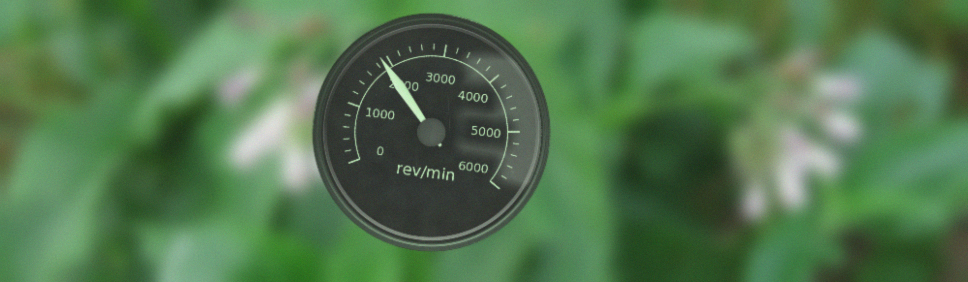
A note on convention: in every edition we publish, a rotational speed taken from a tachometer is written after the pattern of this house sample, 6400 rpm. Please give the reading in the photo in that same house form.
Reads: 1900 rpm
